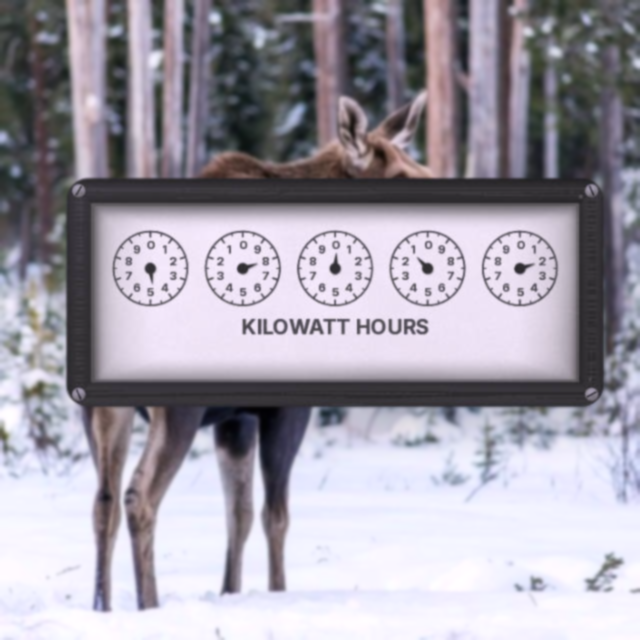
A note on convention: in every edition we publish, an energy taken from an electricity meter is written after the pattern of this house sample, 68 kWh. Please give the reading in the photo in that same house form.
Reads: 48012 kWh
